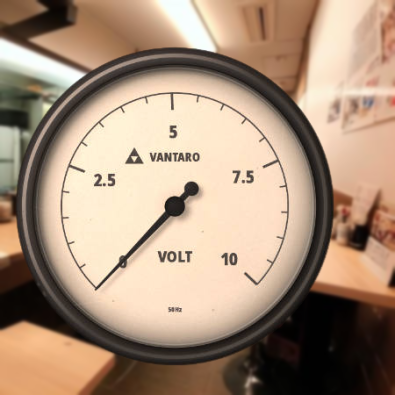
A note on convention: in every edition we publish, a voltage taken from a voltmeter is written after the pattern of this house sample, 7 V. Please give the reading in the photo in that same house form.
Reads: 0 V
